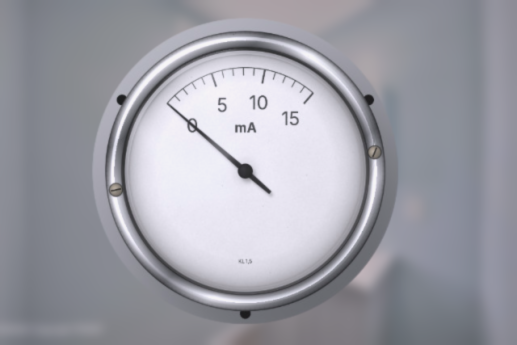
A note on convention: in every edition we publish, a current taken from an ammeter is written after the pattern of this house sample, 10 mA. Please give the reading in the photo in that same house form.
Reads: 0 mA
